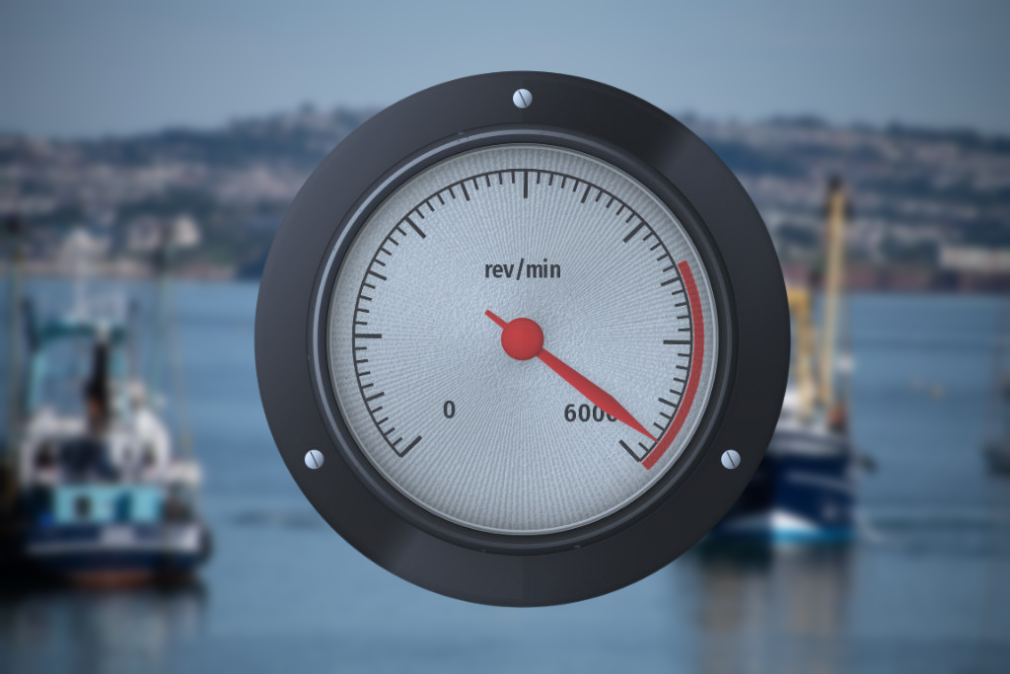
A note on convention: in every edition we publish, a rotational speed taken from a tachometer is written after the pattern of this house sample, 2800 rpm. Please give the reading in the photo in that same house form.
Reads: 5800 rpm
